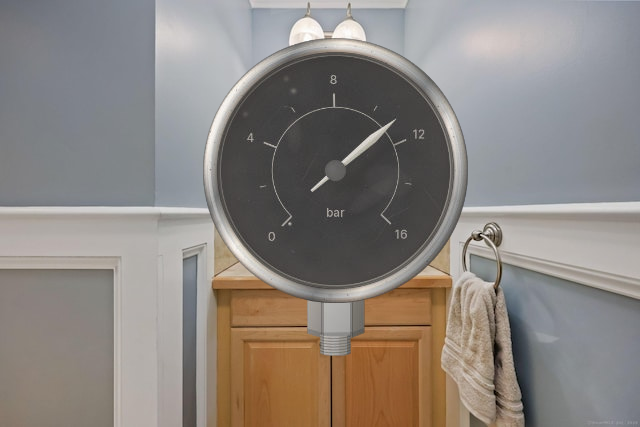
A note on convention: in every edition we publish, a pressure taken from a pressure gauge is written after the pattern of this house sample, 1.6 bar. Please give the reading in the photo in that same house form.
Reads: 11 bar
